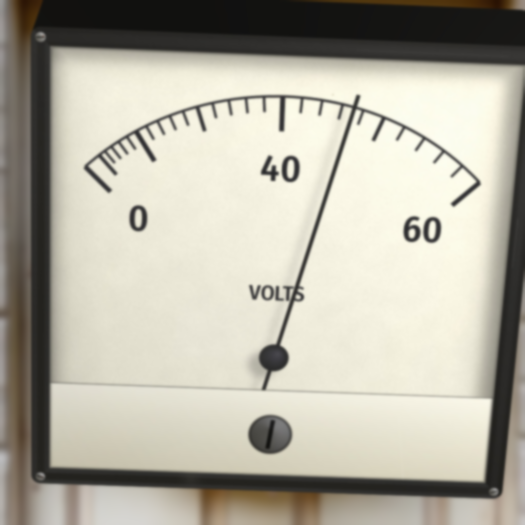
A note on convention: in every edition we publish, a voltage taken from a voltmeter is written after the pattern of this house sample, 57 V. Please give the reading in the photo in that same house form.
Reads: 47 V
